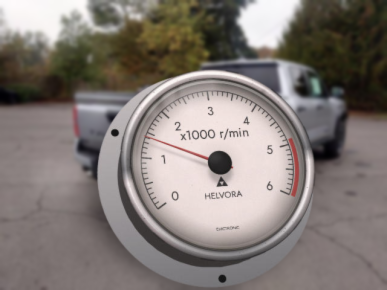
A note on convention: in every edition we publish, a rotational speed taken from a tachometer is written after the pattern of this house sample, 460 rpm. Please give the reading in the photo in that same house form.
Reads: 1400 rpm
